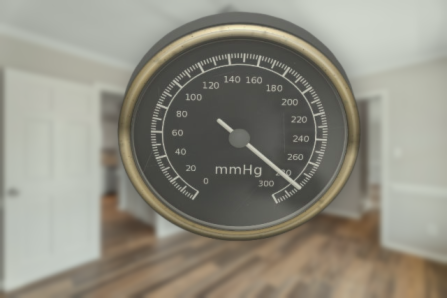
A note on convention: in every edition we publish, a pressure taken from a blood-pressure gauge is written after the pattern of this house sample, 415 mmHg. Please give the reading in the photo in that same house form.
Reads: 280 mmHg
